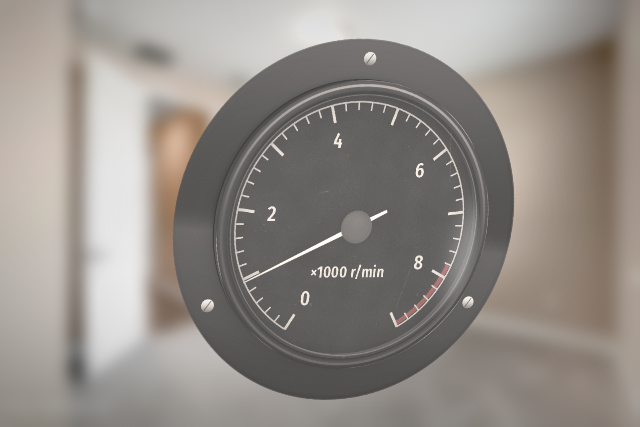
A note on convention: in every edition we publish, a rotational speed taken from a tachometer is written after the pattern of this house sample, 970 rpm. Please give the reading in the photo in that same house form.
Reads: 1000 rpm
